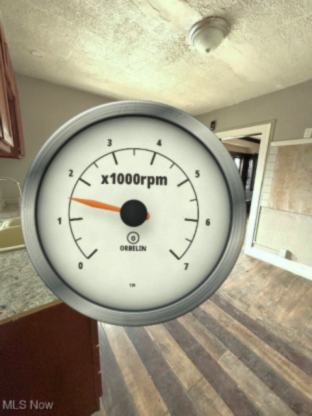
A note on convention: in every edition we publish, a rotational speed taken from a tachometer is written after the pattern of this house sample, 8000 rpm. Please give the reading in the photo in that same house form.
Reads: 1500 rpm
